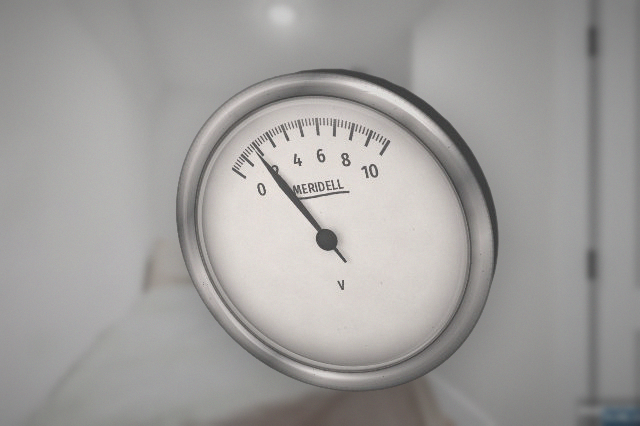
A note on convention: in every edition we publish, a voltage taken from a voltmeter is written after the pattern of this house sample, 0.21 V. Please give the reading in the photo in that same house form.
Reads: 2 V
